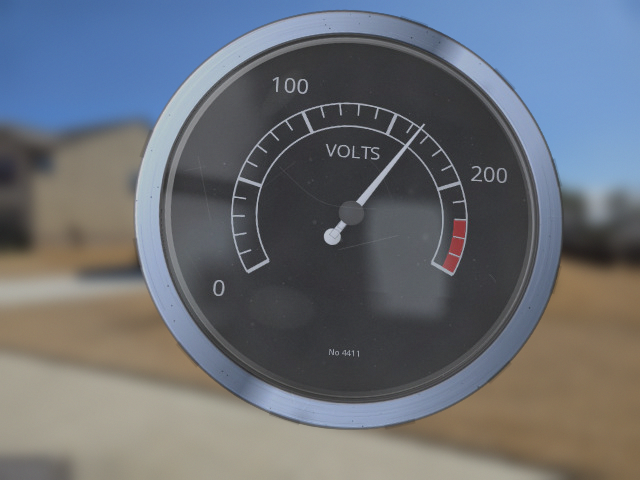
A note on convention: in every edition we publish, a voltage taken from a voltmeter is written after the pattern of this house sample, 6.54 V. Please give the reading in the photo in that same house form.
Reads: 165 V
